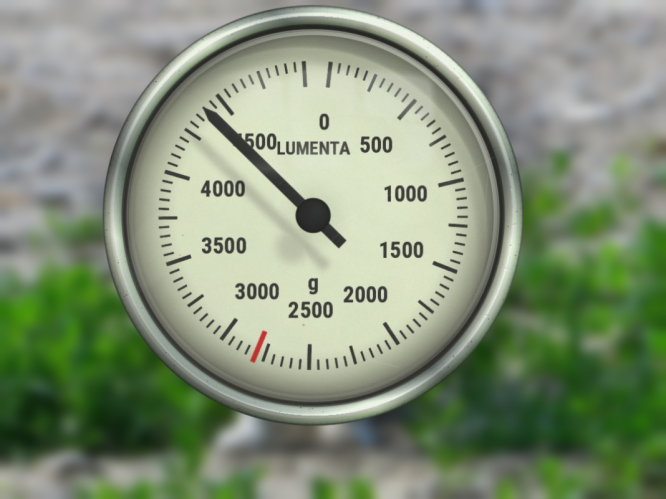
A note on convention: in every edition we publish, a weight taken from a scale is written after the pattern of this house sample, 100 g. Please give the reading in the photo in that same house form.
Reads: 4400 g
